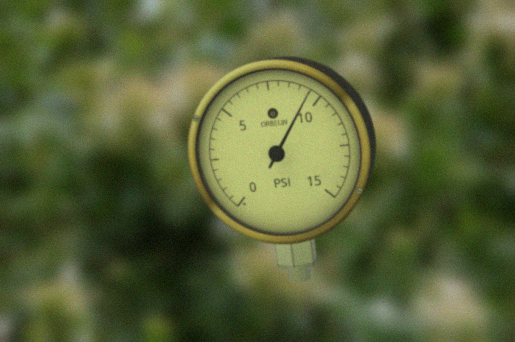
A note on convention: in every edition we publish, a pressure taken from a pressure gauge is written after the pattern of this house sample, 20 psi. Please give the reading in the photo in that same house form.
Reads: 9.5 psi
